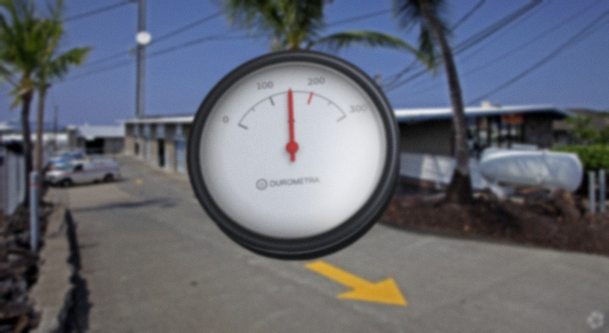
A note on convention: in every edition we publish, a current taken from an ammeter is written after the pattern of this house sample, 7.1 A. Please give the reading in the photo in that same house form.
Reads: 150 A
